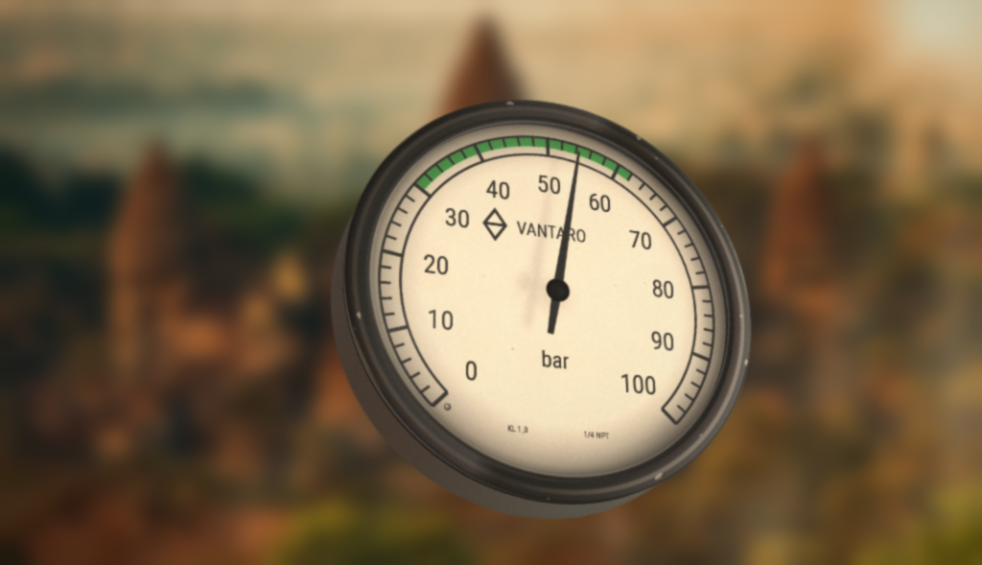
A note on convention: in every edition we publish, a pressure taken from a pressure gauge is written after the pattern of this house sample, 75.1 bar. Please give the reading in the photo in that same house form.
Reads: 54 bar
